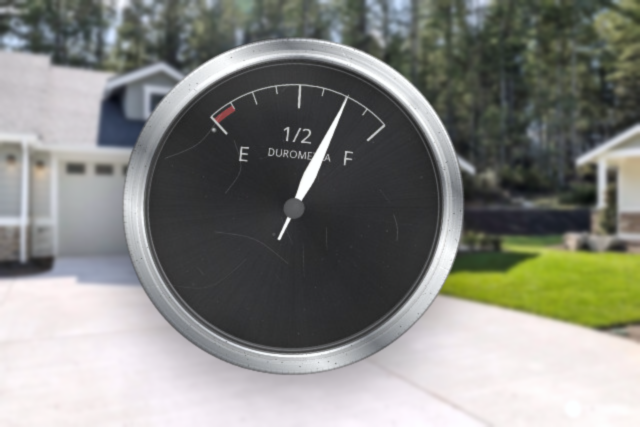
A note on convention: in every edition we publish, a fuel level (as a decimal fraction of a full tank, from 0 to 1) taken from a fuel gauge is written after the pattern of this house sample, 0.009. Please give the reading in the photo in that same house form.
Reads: 0.75
